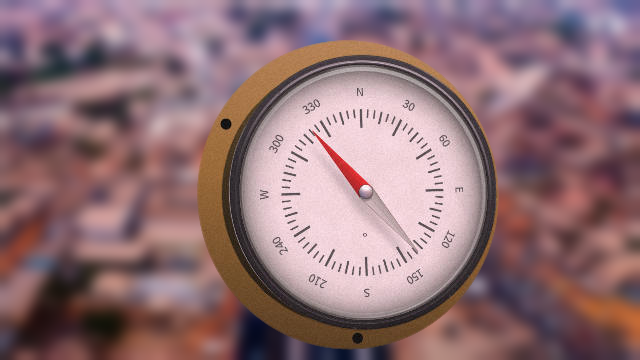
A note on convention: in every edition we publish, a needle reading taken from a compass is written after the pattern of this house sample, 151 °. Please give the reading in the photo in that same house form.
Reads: 320 °
